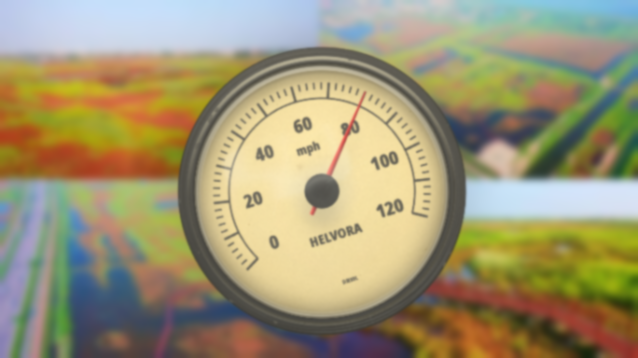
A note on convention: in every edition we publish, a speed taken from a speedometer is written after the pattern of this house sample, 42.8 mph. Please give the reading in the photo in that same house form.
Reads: 80 mph
